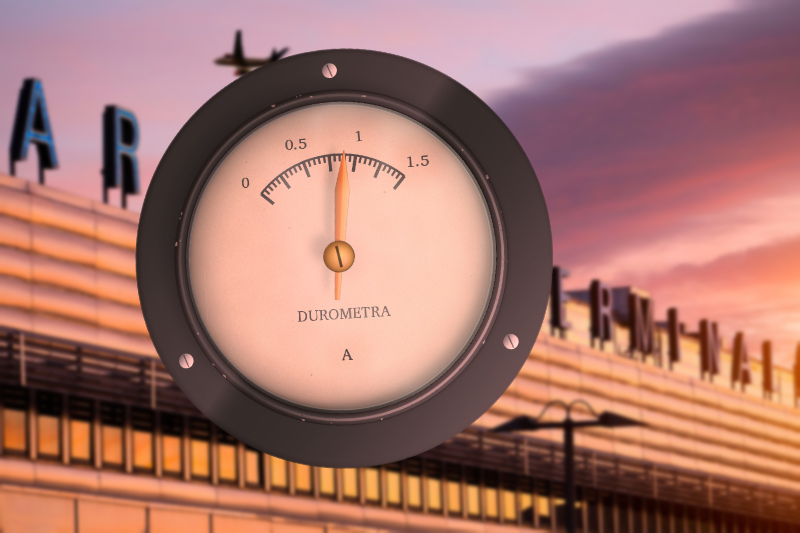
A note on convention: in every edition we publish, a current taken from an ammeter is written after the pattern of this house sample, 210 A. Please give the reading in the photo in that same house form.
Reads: 0.9 A
